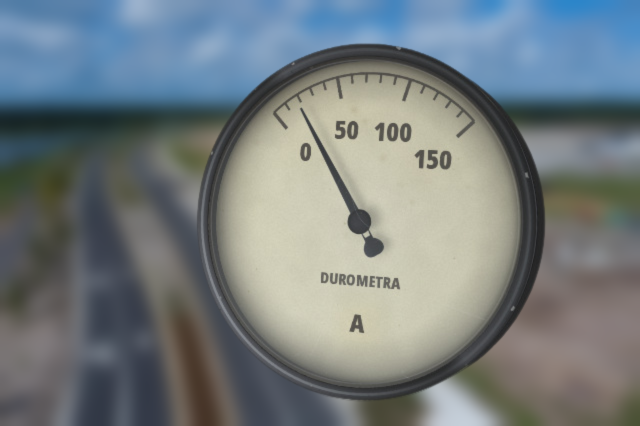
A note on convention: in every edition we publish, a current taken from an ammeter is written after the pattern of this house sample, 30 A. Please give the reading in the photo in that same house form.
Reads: 20 A
